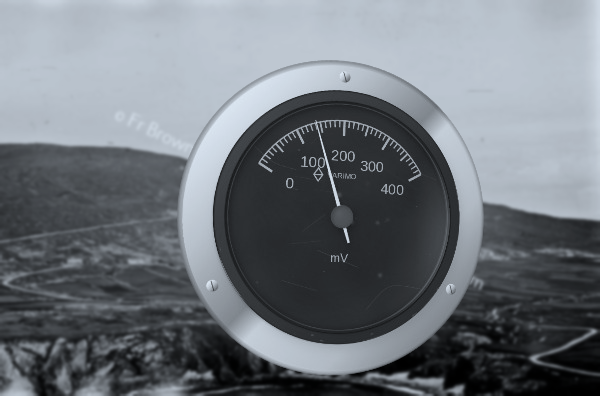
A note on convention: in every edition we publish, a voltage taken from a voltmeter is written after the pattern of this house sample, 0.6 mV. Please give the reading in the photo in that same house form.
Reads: 140 mV
